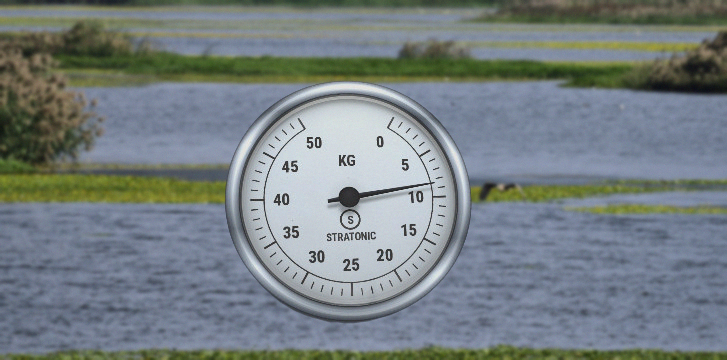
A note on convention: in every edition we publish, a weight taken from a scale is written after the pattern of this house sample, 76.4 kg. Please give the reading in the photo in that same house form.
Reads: 8.5 kg
